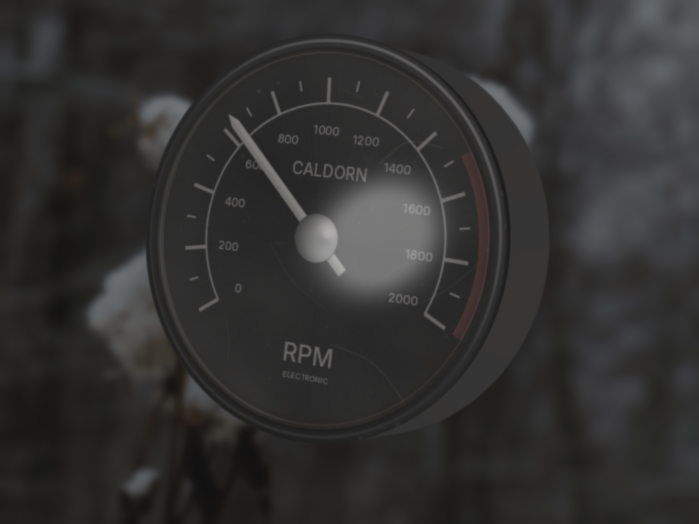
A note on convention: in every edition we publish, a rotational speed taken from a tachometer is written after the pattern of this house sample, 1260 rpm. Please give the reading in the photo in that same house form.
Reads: 650 rpm
